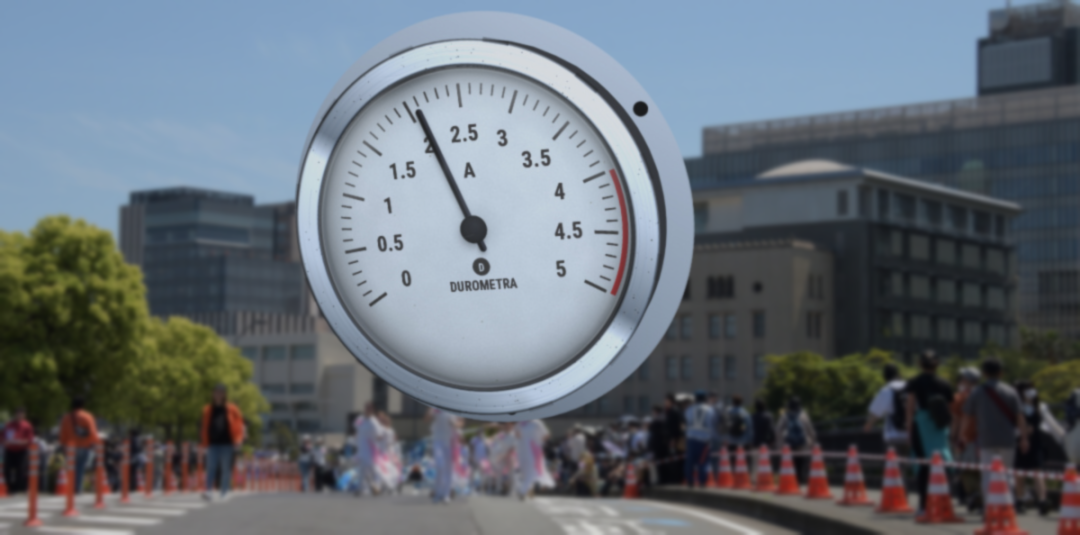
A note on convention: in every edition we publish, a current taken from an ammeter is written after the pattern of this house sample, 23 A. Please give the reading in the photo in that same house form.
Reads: 2.1 A
